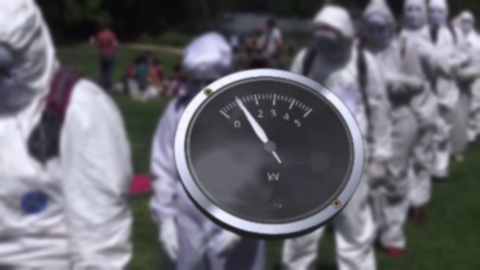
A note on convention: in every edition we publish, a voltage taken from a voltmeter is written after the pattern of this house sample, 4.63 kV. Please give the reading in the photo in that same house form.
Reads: 1 kV
